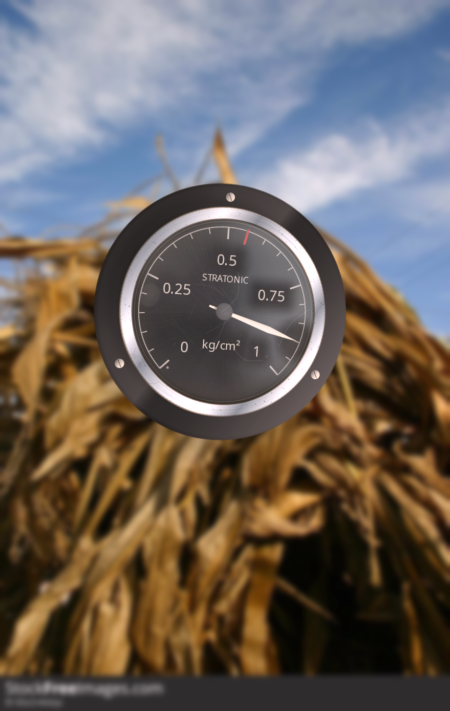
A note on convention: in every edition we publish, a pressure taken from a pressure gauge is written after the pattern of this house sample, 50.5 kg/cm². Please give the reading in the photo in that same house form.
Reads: 0.9 kg/cm²
